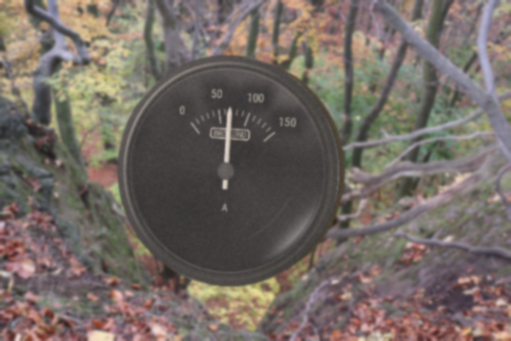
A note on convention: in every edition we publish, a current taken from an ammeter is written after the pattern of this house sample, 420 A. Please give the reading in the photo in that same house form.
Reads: 70 A
